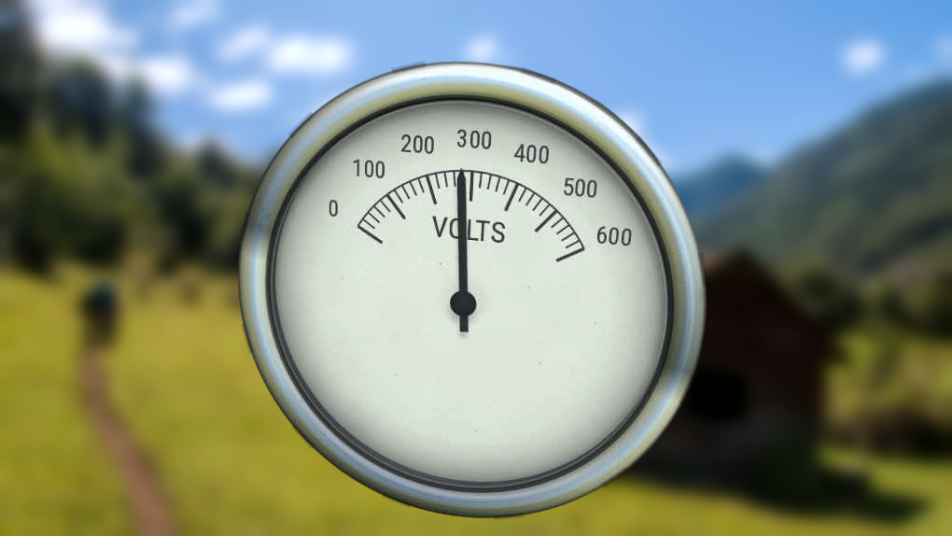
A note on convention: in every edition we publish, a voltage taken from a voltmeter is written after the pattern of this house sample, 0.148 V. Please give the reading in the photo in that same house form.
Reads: 280 V
